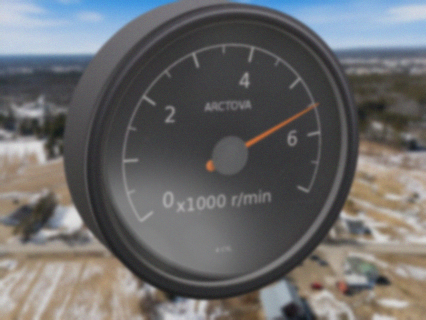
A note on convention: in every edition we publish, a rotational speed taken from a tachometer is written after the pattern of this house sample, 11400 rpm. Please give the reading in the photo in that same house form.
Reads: 5500 rpm
